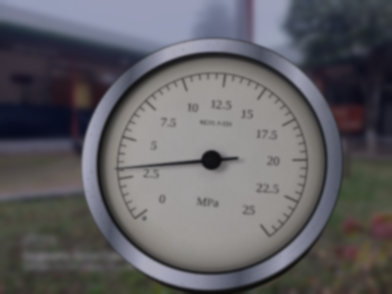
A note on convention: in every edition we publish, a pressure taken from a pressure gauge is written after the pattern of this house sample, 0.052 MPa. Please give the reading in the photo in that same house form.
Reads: 3 MPa
